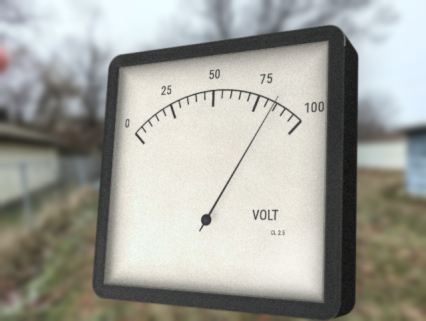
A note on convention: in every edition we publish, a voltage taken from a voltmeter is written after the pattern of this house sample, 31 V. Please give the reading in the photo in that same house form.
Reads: 85 V
